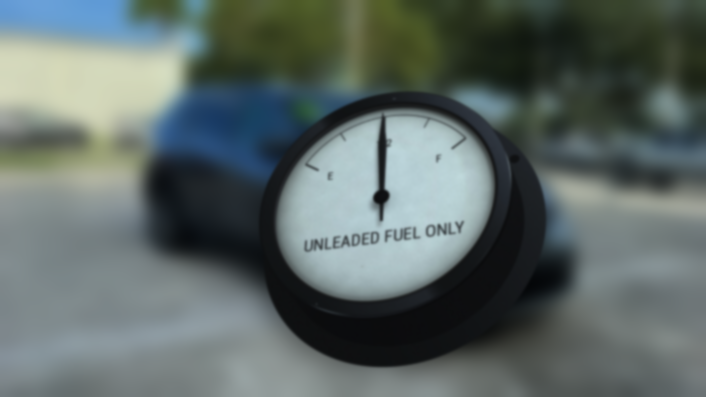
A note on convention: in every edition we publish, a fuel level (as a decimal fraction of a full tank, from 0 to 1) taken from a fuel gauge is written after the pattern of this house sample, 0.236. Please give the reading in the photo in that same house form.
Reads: 0.5
